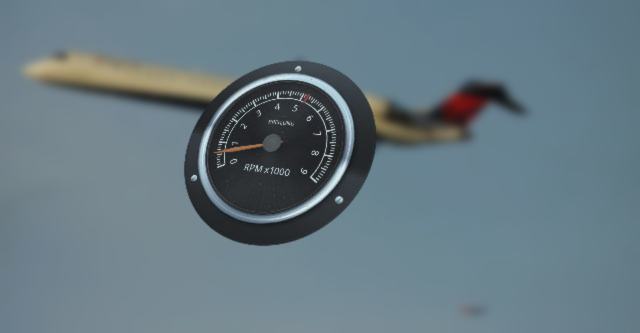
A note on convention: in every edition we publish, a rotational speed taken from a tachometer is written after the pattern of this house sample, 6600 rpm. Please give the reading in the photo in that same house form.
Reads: 500 rpm
